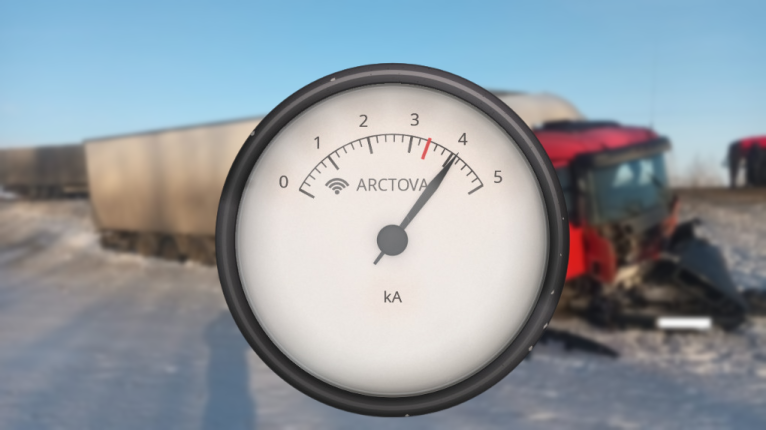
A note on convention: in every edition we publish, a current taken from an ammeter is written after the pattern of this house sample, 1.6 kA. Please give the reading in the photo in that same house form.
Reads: 4.1 kA
